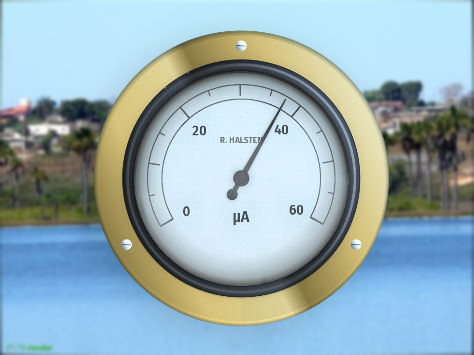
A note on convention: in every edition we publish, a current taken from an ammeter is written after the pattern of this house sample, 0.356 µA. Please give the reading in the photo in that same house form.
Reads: 37.5 µA
